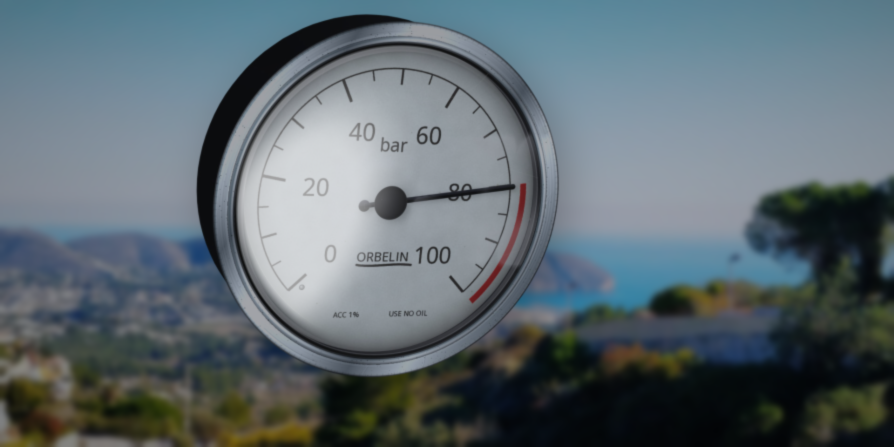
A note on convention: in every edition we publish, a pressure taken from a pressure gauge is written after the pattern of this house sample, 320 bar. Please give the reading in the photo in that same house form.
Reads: 80 bar
